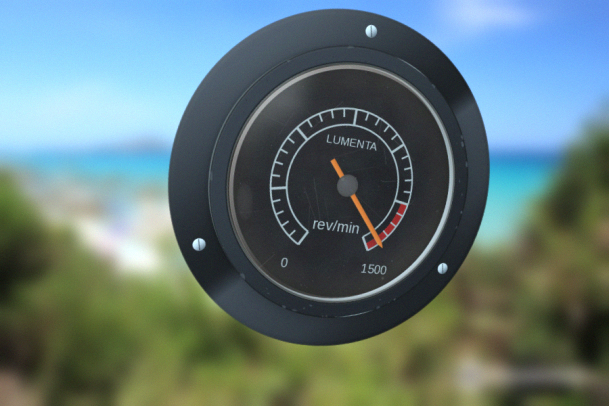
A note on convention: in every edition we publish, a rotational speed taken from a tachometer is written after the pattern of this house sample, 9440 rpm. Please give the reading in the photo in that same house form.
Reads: 1450 rpm
